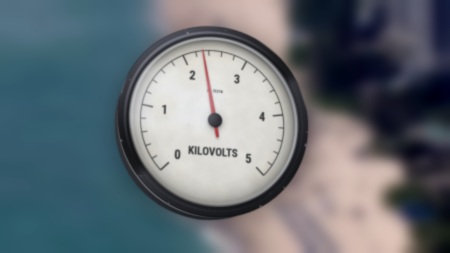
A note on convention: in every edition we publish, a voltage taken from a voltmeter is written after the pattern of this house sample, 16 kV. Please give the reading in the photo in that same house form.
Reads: 2.3 kV
